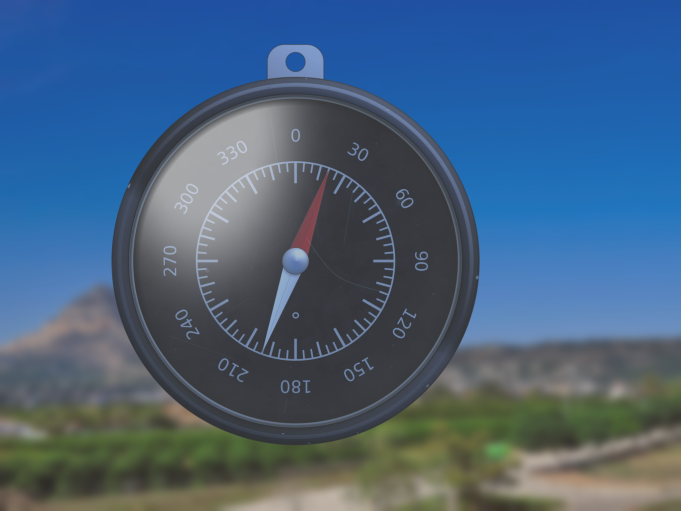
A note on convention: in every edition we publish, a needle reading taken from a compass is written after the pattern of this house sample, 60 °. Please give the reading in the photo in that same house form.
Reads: 20 °
